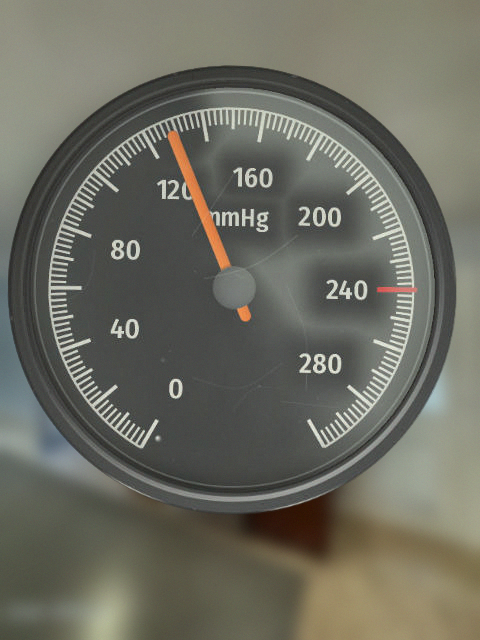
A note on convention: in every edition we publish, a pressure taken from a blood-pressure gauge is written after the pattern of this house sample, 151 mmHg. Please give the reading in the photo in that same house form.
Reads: 128 mmHg
